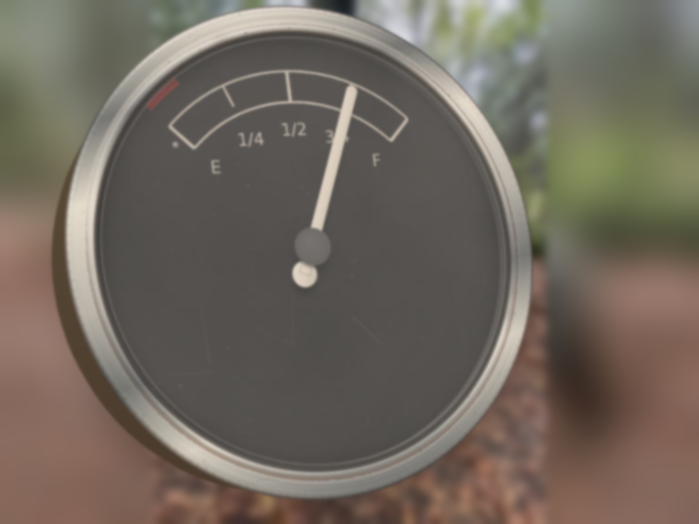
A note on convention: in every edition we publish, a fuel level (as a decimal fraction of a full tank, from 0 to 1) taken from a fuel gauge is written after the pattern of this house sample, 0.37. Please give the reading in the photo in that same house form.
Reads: 0.75
